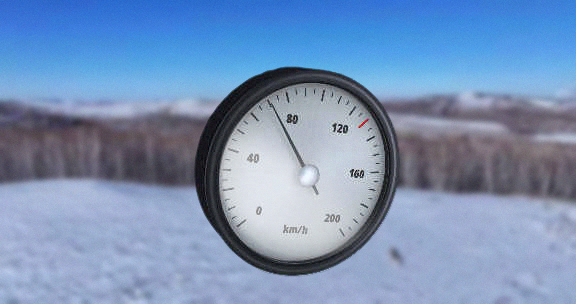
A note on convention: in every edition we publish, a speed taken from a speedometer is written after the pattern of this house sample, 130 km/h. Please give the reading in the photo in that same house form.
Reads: 70 km/h
